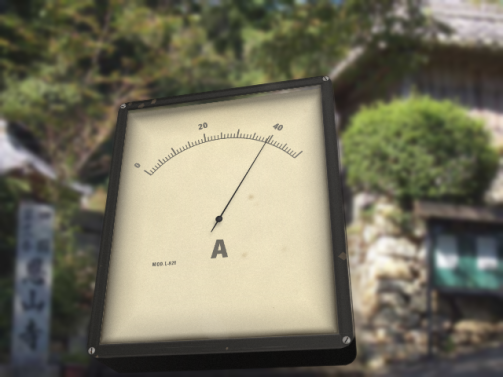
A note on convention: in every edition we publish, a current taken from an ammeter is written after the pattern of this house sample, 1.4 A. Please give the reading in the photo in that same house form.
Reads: 40 A
